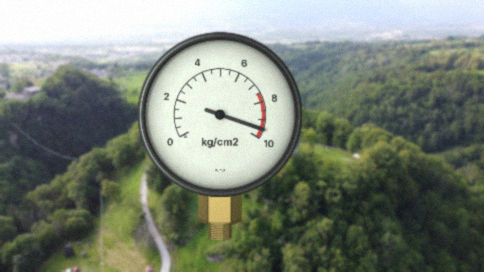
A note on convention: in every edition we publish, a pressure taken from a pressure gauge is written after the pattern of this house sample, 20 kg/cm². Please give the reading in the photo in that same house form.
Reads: 9.5 kg/cm²
